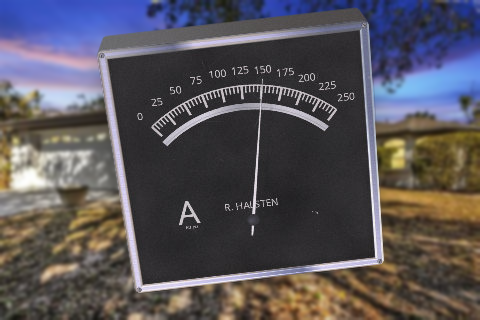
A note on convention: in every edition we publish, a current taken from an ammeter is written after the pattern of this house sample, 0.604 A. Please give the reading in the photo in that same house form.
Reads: 150 A
